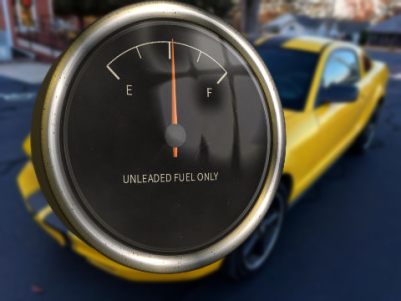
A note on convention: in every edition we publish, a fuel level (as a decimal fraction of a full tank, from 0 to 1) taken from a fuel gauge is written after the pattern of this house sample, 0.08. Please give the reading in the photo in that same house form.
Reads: 0.5
